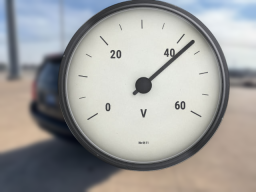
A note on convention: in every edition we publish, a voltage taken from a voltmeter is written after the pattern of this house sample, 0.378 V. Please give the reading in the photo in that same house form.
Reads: 42.5 V
